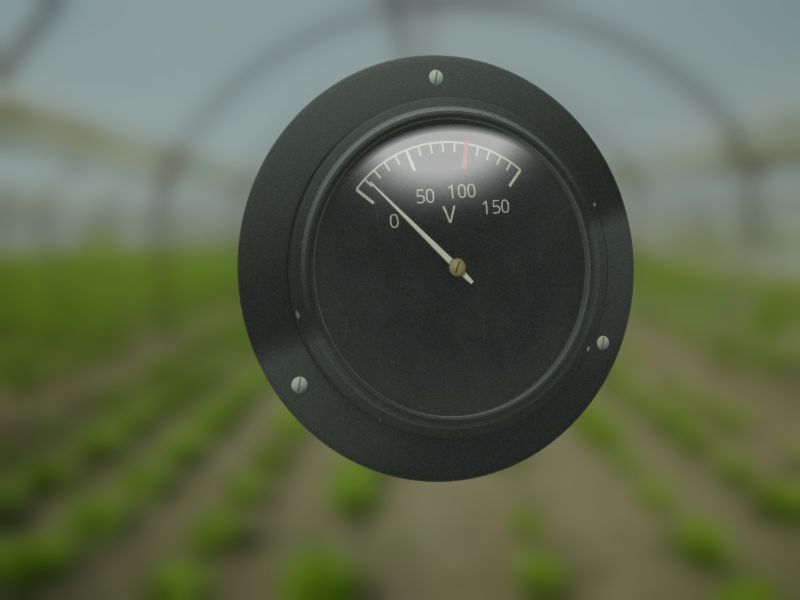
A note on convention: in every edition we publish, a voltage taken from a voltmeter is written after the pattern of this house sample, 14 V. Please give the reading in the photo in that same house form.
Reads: 10 V
